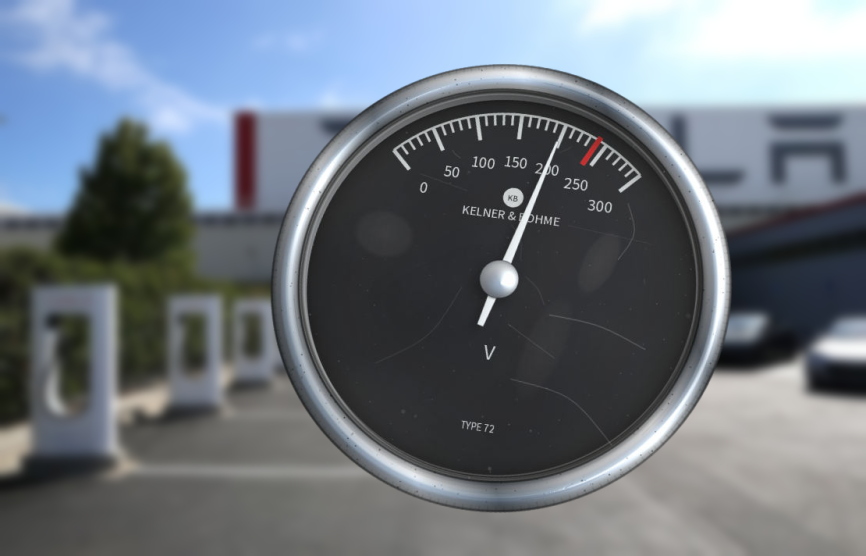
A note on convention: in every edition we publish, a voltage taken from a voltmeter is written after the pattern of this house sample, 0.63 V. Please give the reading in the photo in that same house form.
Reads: 200 V
